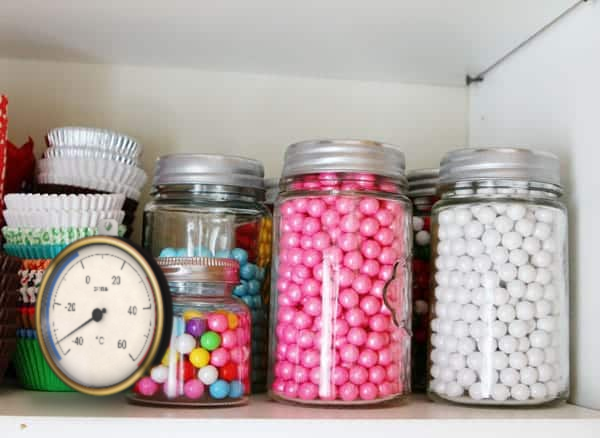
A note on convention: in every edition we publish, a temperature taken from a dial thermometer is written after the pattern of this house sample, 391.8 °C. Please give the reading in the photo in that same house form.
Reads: -35 °C
